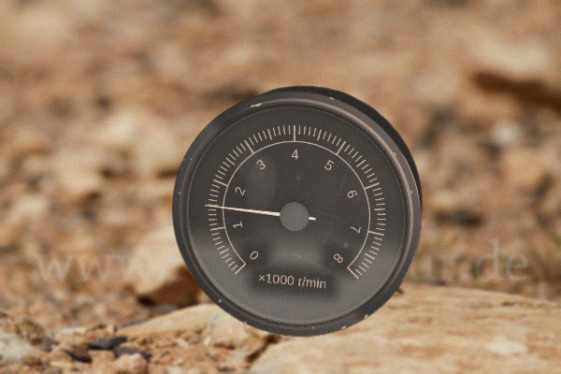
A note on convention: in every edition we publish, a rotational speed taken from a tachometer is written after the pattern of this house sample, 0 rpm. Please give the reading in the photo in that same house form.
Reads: 1500 rpm
